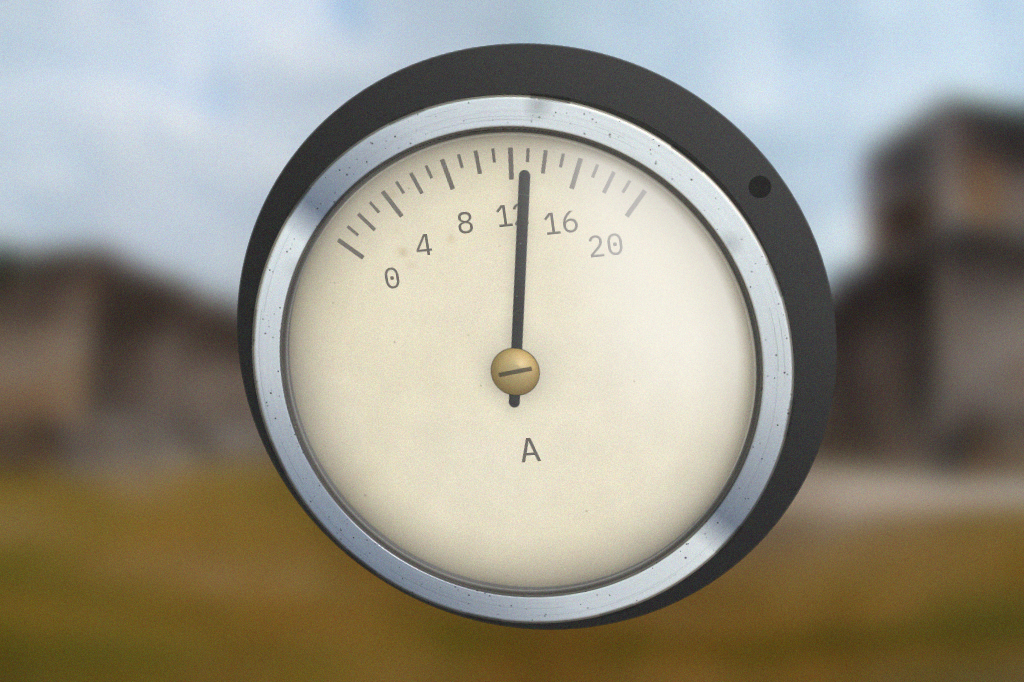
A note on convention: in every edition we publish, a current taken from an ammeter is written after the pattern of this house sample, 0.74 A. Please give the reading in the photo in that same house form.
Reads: 13 A
